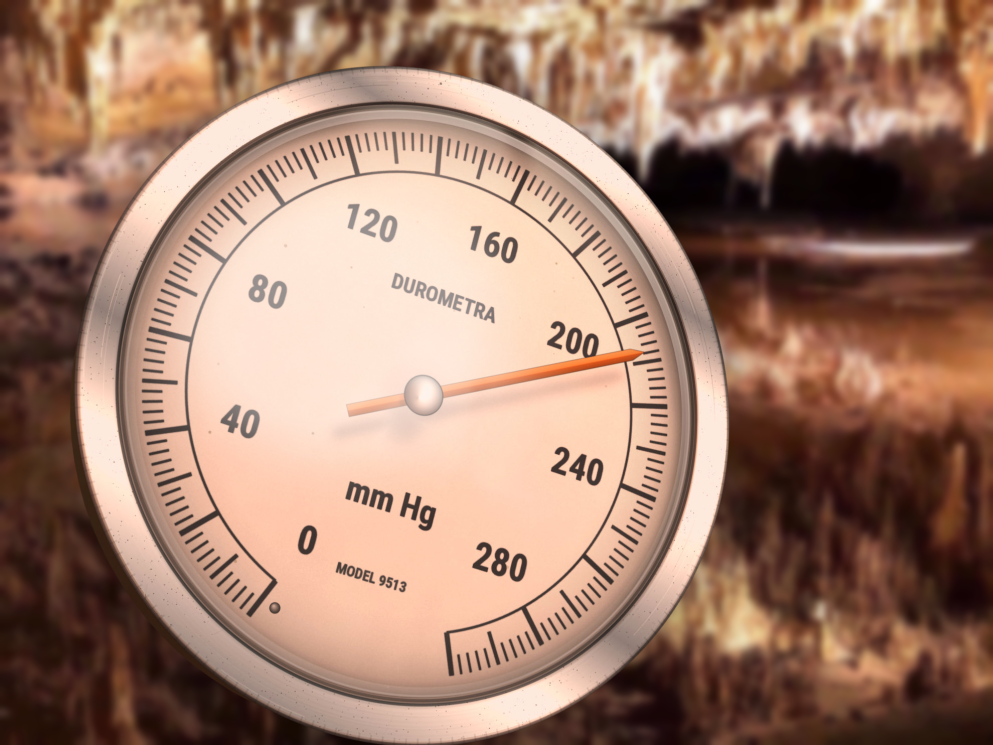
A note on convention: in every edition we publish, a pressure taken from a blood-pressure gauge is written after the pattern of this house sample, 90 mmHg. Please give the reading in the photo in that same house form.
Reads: 208 mmHg
